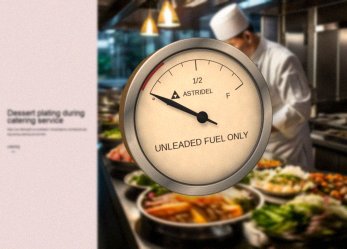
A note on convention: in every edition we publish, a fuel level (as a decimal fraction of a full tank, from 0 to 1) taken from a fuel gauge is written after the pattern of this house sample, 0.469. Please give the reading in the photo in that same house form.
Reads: 0
